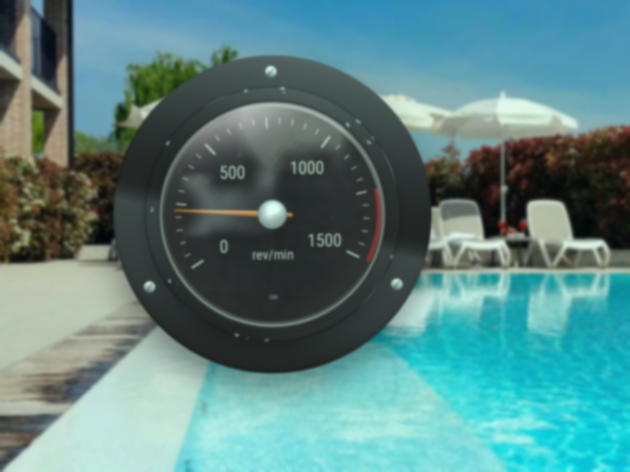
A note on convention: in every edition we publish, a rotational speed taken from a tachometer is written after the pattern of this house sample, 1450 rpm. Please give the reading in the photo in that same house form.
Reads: 225 rpm
